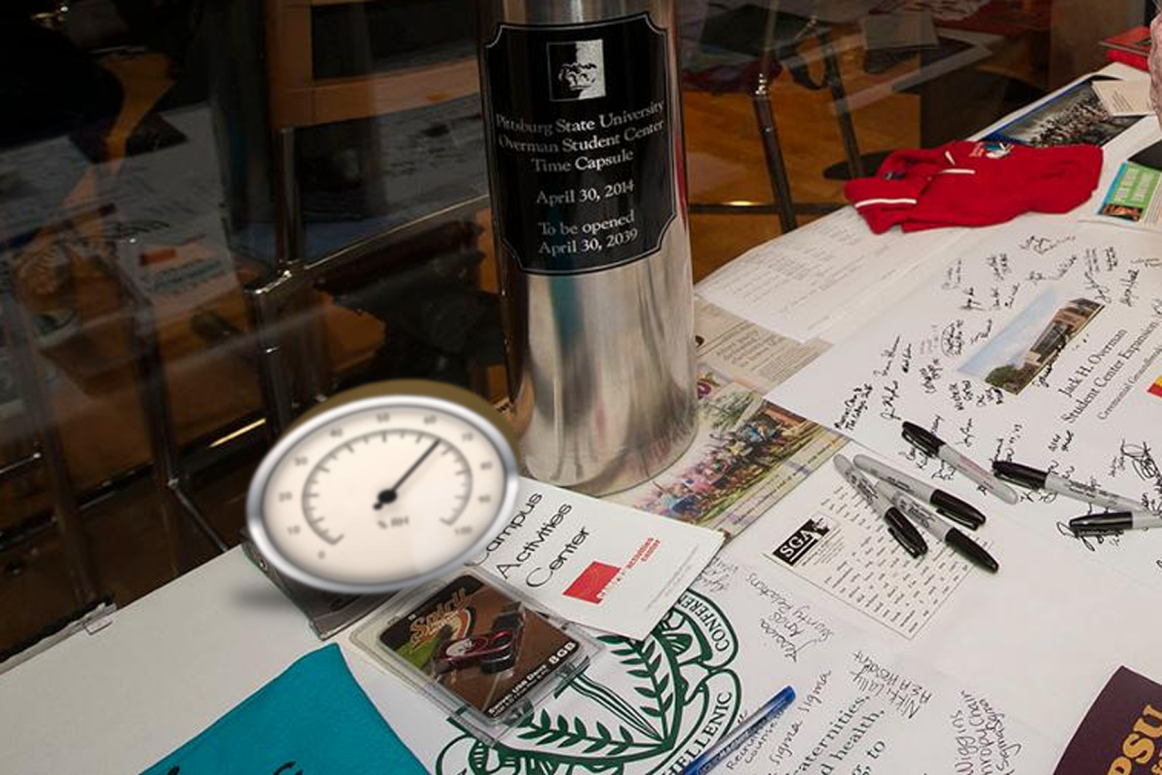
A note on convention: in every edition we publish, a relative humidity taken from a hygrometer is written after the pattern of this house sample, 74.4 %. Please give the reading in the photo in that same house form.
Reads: 65 %
